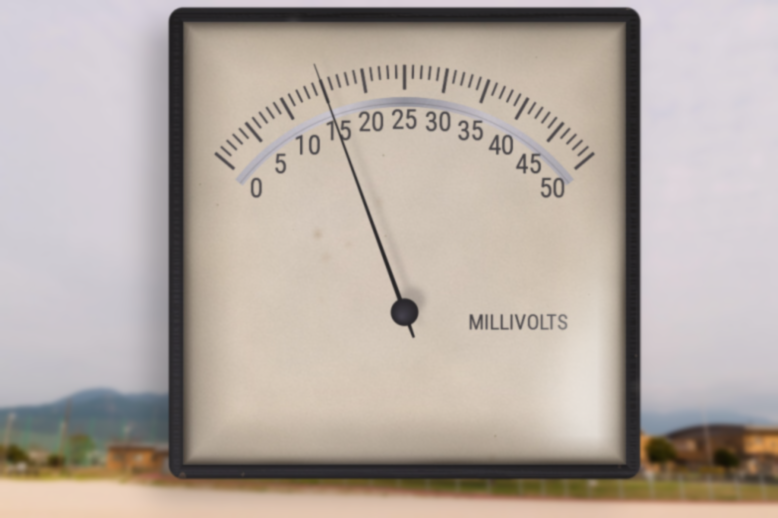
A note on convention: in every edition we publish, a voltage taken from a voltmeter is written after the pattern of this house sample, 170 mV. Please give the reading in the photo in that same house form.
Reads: 15 mV
